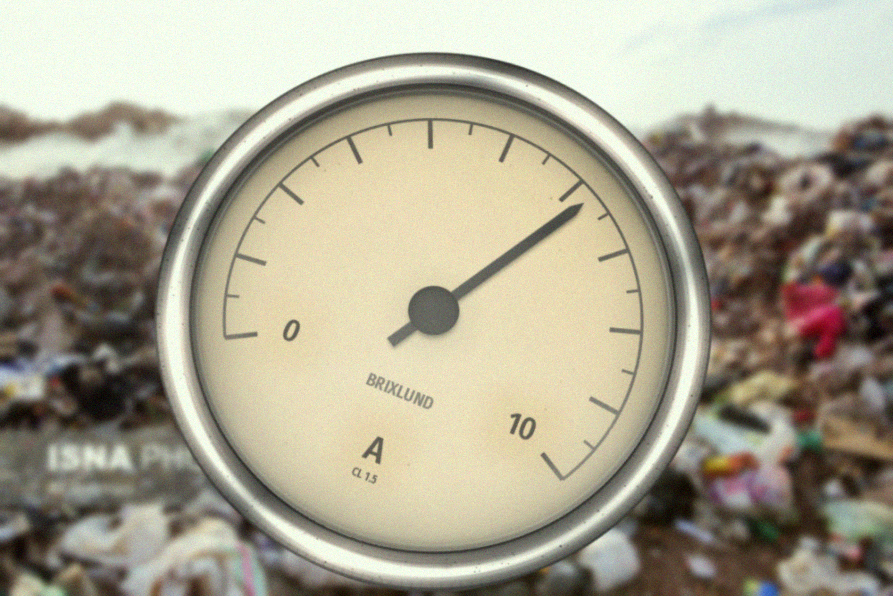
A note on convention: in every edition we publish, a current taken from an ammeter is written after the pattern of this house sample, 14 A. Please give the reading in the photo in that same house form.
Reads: 6.25 A
